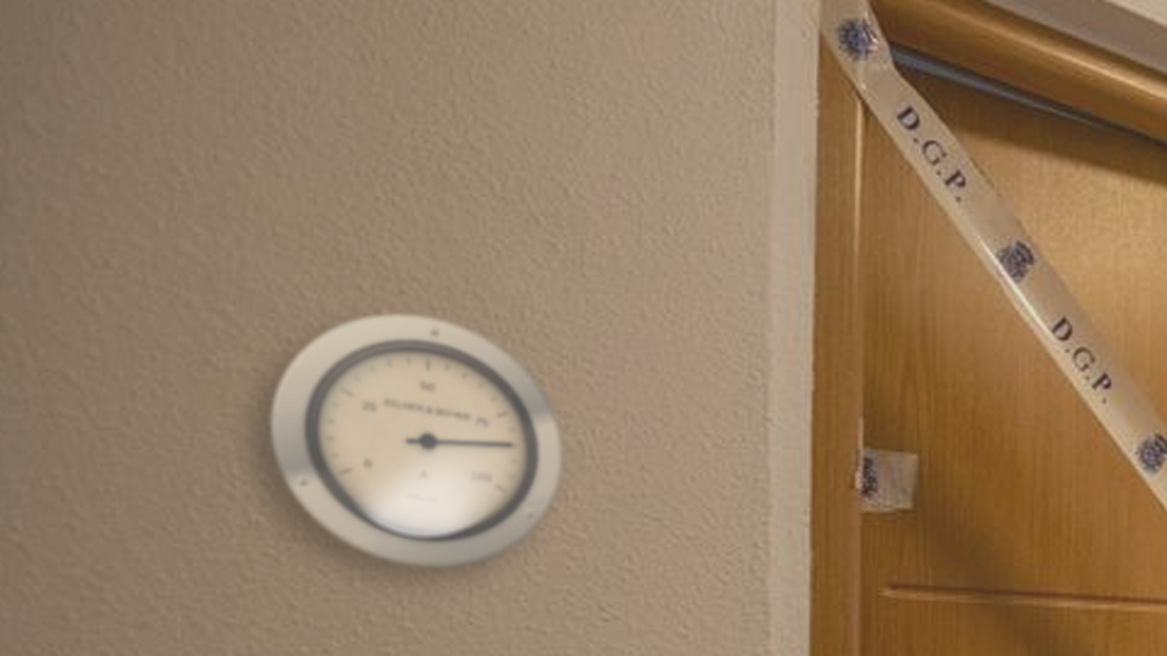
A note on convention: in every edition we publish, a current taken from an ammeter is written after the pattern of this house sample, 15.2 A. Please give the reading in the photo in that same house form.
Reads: 85 A
